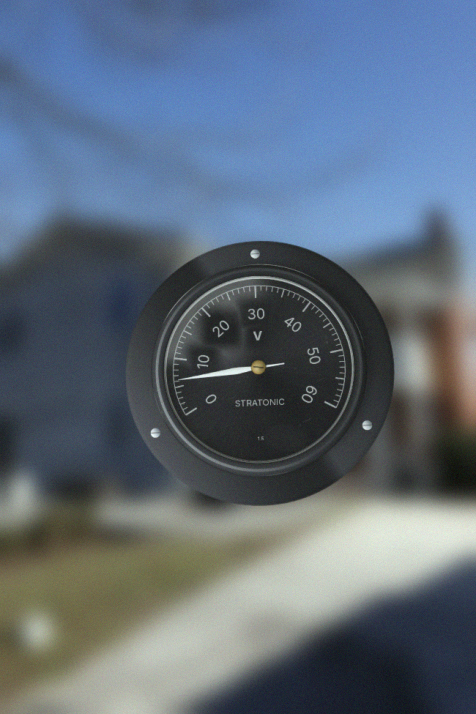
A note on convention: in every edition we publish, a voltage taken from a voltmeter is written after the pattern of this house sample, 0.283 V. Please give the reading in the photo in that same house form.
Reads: 6 V
